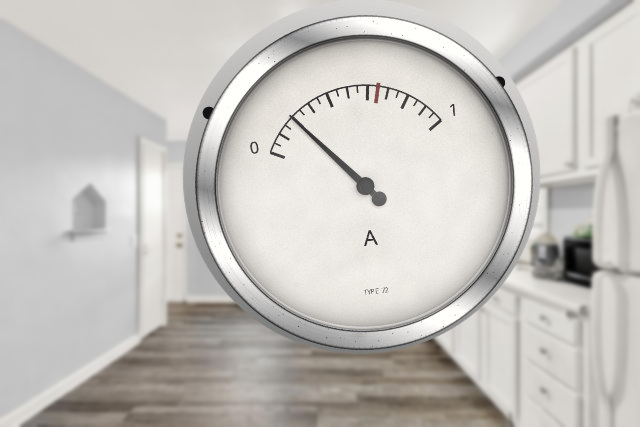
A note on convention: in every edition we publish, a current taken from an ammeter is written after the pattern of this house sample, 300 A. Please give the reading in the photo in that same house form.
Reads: 0.2 A
